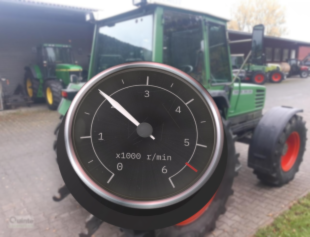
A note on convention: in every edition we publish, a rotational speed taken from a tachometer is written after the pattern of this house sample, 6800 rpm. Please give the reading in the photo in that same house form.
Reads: 2000 rpm
